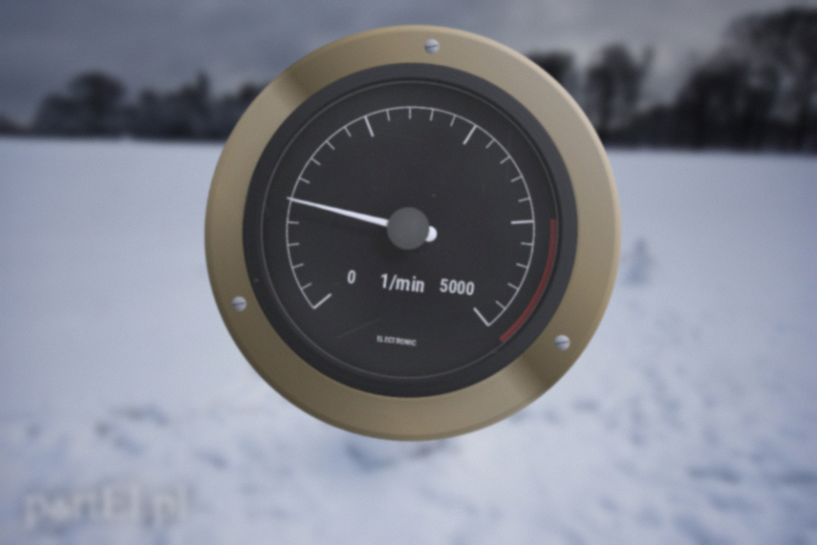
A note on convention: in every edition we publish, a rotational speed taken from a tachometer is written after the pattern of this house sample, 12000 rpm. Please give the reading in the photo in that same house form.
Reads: 1000 rpm
